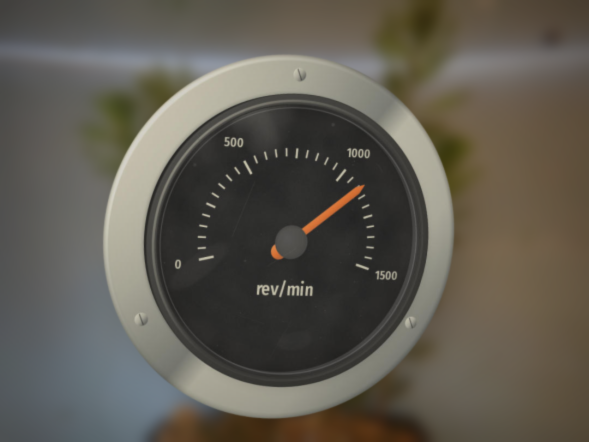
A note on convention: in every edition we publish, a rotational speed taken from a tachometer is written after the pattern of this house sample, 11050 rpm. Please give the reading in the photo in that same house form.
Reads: 1100 rpm
